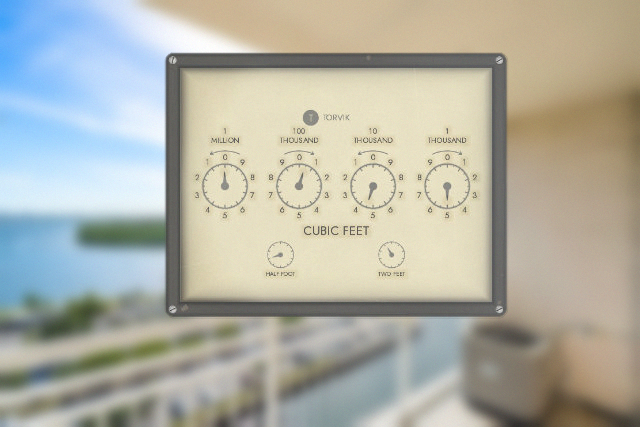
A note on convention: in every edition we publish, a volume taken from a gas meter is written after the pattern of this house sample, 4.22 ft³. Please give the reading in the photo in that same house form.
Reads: 4500 ft³
